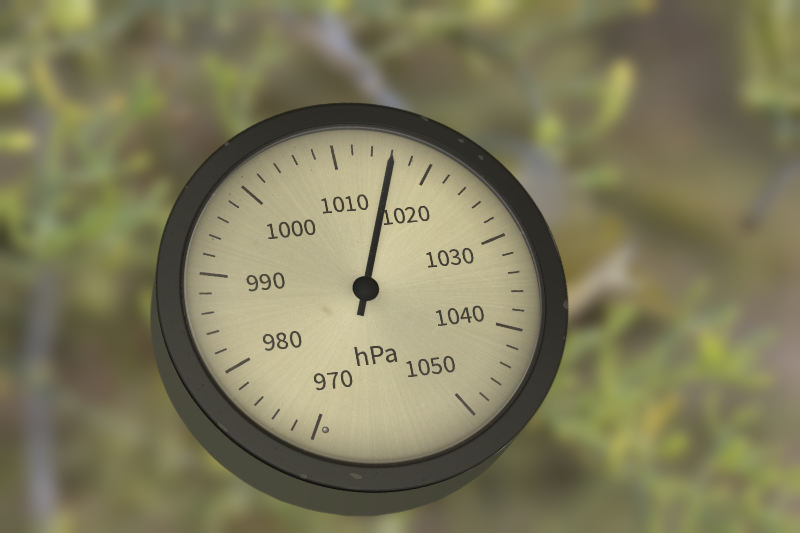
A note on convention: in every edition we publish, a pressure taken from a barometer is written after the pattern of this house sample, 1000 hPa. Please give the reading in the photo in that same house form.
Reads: 1016 hPa
